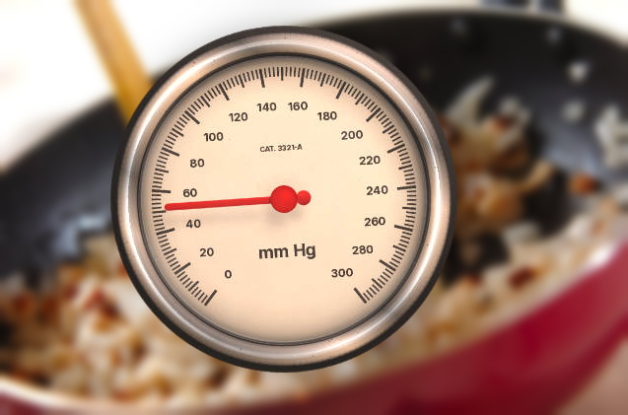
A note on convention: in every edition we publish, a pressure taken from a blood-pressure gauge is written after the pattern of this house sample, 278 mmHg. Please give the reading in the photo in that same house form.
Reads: 52 mmHg
